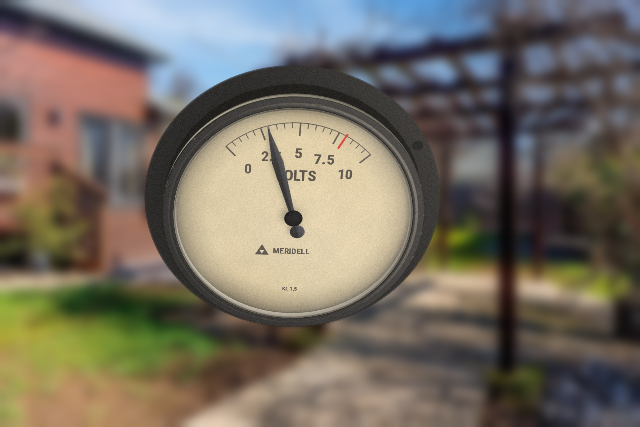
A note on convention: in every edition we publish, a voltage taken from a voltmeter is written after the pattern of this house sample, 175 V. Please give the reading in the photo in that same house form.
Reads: 3 V
